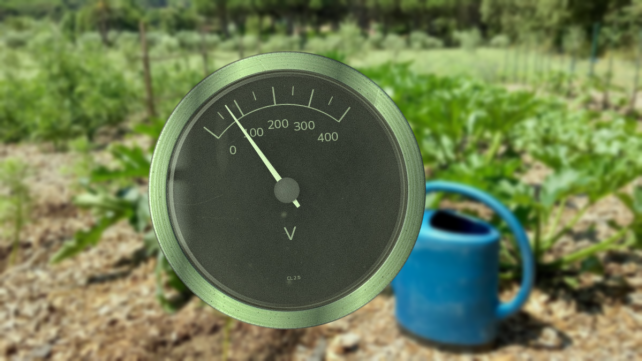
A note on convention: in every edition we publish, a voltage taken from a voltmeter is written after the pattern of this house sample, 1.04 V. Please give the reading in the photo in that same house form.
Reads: 75 V
